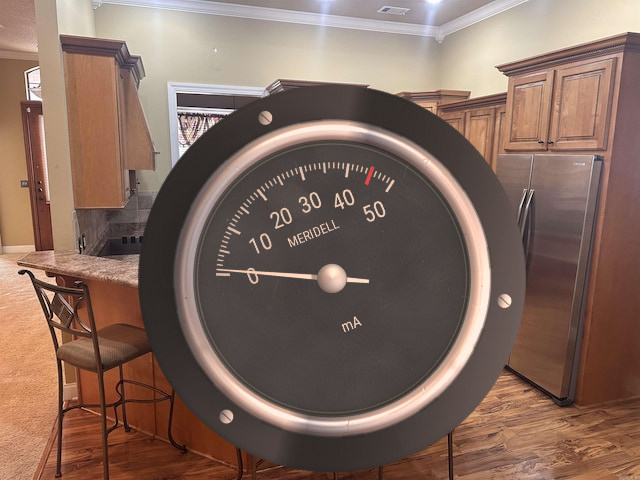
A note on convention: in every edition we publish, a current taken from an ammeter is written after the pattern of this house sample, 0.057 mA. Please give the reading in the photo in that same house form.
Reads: 1 mA
